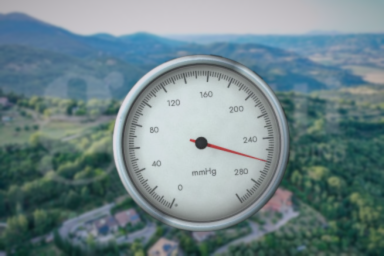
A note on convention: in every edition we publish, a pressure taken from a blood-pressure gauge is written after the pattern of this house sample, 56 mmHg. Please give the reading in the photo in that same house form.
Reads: 260 mmHg
